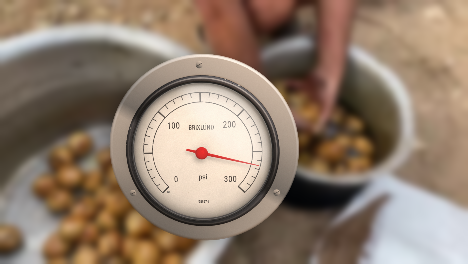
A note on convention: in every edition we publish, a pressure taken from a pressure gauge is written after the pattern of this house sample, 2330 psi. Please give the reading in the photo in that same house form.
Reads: 265 psi
